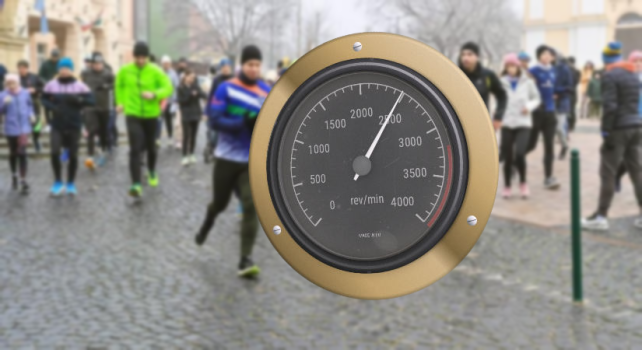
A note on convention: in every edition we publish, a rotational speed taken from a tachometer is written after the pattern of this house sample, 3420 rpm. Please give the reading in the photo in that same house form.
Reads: 2500 rpm
